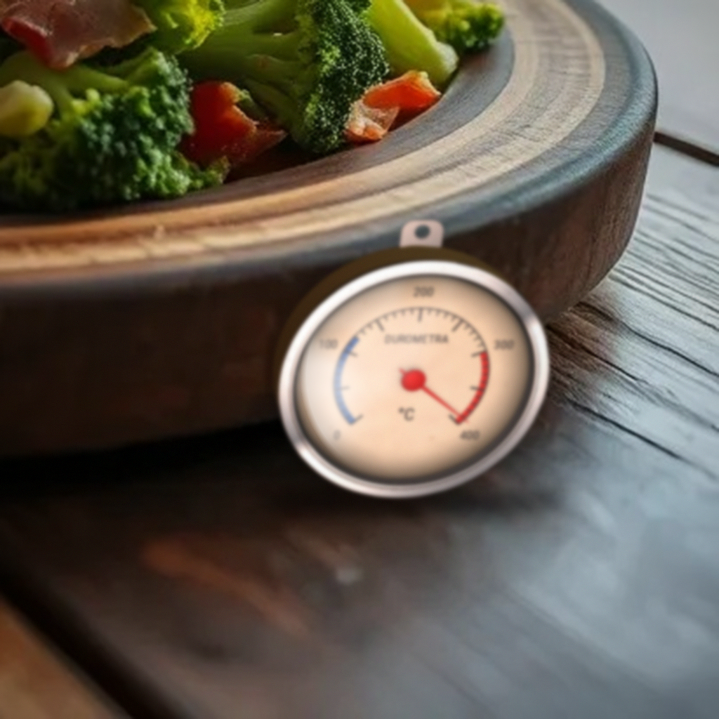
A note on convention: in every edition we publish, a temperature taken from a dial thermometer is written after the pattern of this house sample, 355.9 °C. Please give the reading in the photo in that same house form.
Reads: 390 °C
